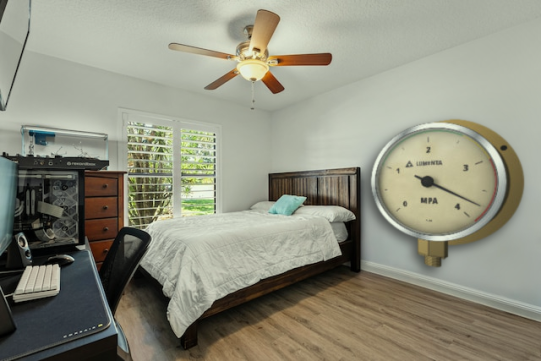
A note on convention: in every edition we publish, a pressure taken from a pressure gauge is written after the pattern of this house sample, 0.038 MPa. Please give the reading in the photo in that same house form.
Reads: 3.75 MPa
